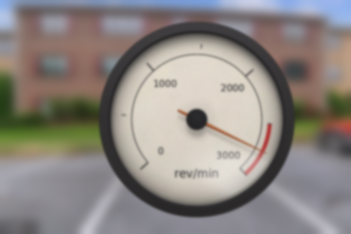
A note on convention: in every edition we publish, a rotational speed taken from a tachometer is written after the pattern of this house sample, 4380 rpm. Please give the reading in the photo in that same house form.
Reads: 2750 rpm
